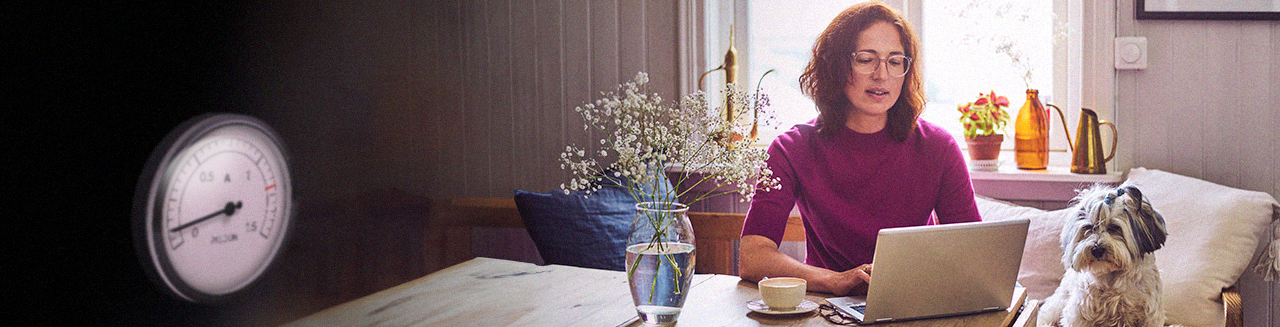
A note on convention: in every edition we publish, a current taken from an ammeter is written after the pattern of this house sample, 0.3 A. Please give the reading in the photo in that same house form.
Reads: 0.1 A
